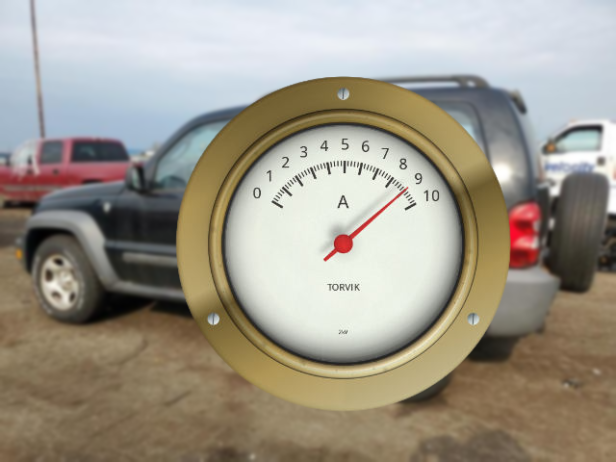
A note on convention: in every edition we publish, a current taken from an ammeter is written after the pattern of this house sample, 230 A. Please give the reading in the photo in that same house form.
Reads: 9 A
